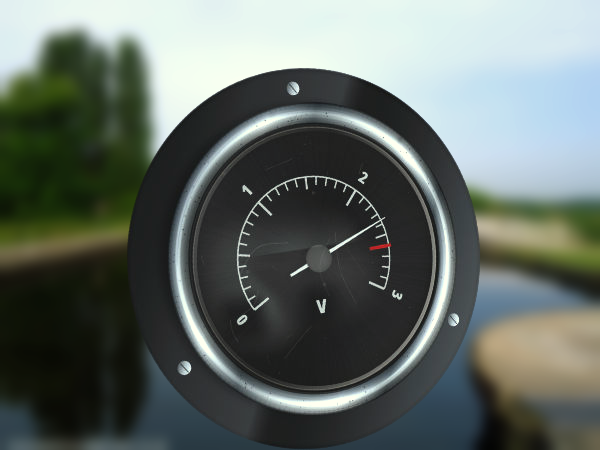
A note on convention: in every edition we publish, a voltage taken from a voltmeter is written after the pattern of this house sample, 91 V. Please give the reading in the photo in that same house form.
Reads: 2.35 V
